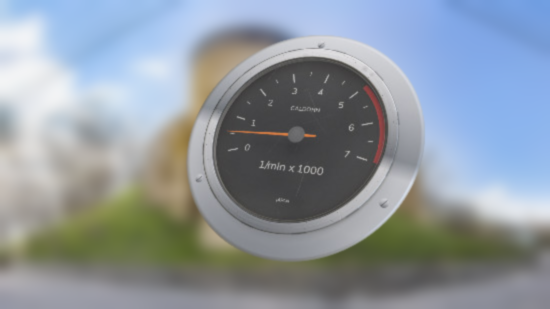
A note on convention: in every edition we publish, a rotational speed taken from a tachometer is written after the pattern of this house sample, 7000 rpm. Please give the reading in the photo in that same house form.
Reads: 500 rpm
